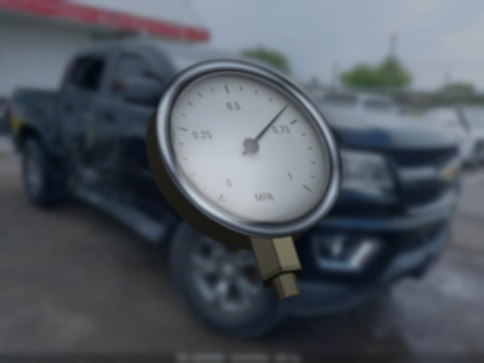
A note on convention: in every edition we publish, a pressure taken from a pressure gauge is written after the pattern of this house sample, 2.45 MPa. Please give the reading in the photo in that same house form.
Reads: 0.7 MPa
